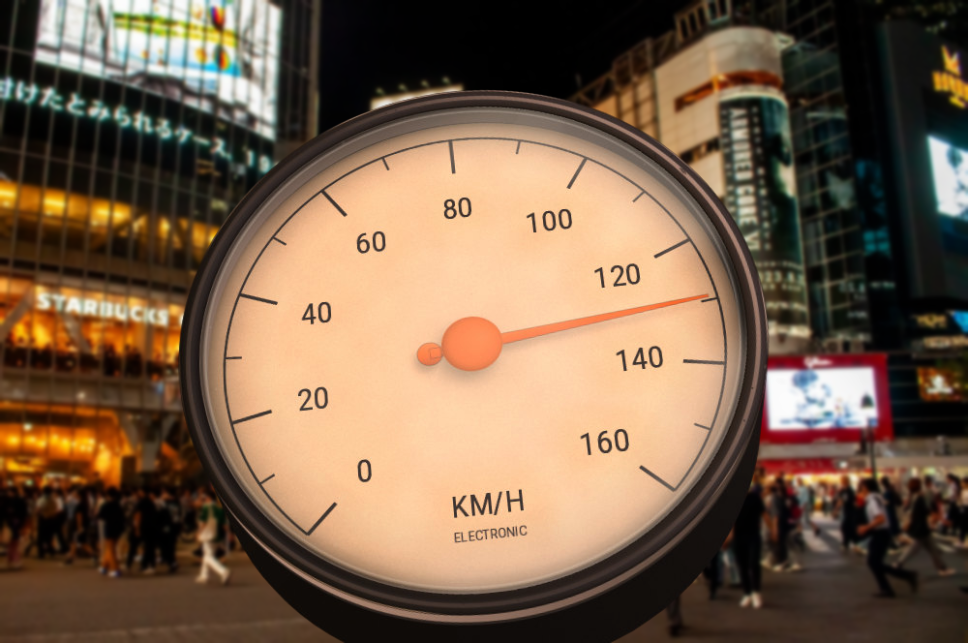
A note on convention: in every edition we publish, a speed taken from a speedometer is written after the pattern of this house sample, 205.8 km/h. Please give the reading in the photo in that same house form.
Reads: 130 km/h
